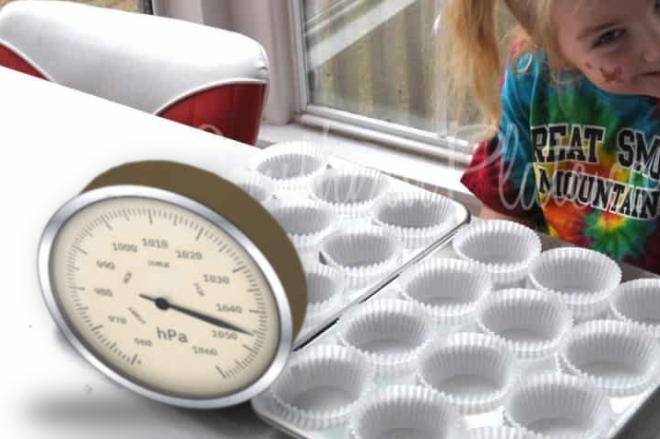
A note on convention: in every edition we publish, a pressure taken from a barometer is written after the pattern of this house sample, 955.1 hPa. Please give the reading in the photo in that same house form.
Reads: 1045 hPa
